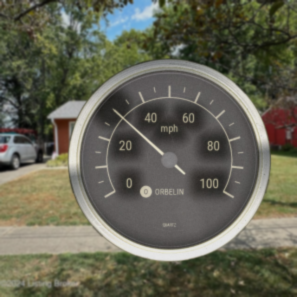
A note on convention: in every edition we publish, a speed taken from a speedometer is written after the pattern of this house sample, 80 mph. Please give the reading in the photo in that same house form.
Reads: 30 mph
